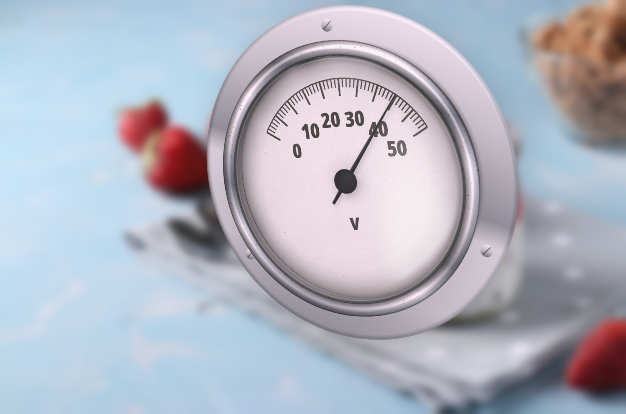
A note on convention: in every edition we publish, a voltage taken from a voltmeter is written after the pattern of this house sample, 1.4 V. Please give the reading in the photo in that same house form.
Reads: 40 V
